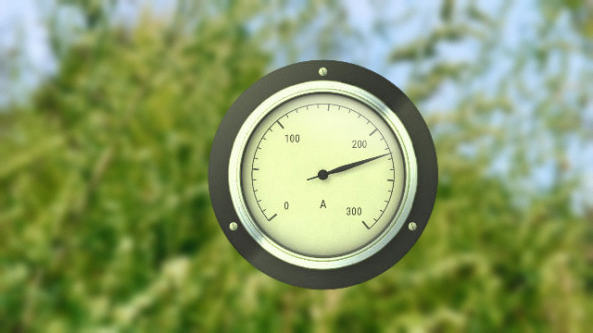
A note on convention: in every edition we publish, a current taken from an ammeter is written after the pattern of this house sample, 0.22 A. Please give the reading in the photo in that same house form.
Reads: 225 A
